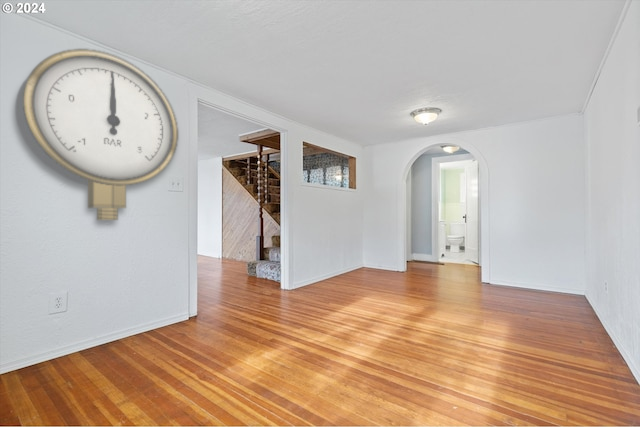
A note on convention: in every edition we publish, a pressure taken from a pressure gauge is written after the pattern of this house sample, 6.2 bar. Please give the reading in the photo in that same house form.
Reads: 1 bar
